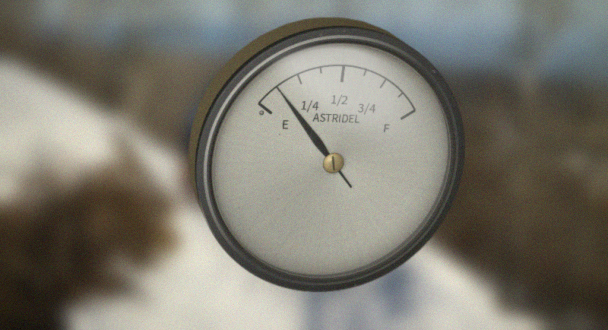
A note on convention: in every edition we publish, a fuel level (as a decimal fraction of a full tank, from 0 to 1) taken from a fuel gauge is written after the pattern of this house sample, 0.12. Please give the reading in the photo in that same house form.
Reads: 0.125
